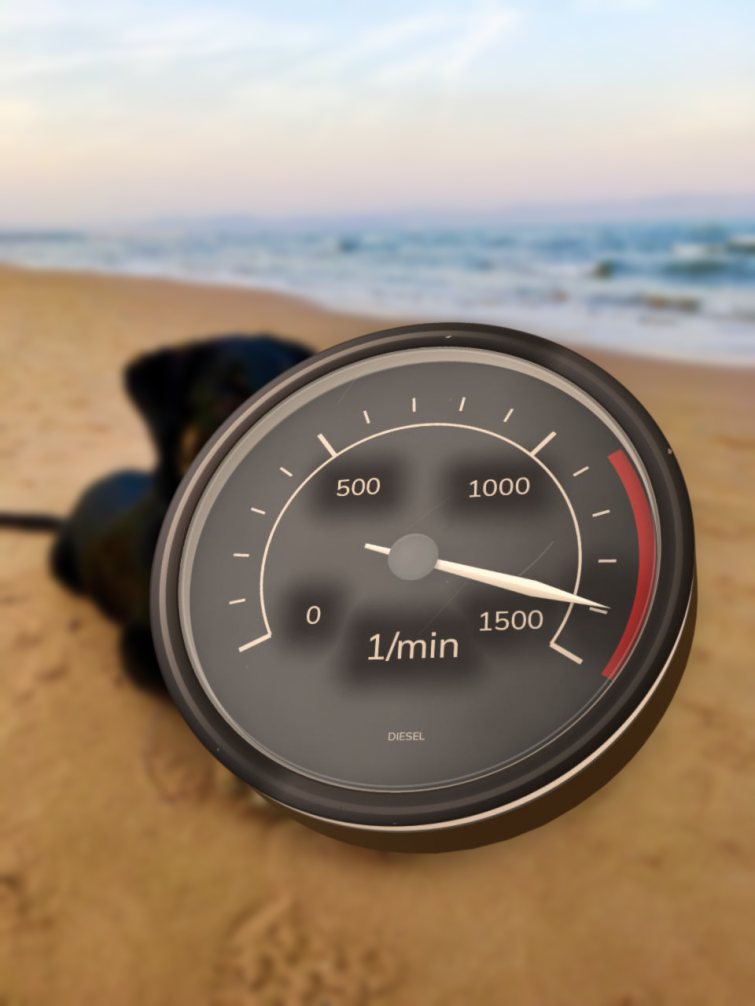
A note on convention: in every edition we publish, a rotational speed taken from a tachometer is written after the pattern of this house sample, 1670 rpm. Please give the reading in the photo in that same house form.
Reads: 1400 rpm
